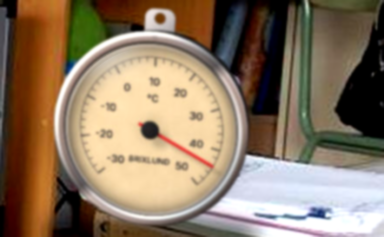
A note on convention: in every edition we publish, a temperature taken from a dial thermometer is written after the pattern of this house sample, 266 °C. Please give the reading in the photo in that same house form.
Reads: 44 °C
